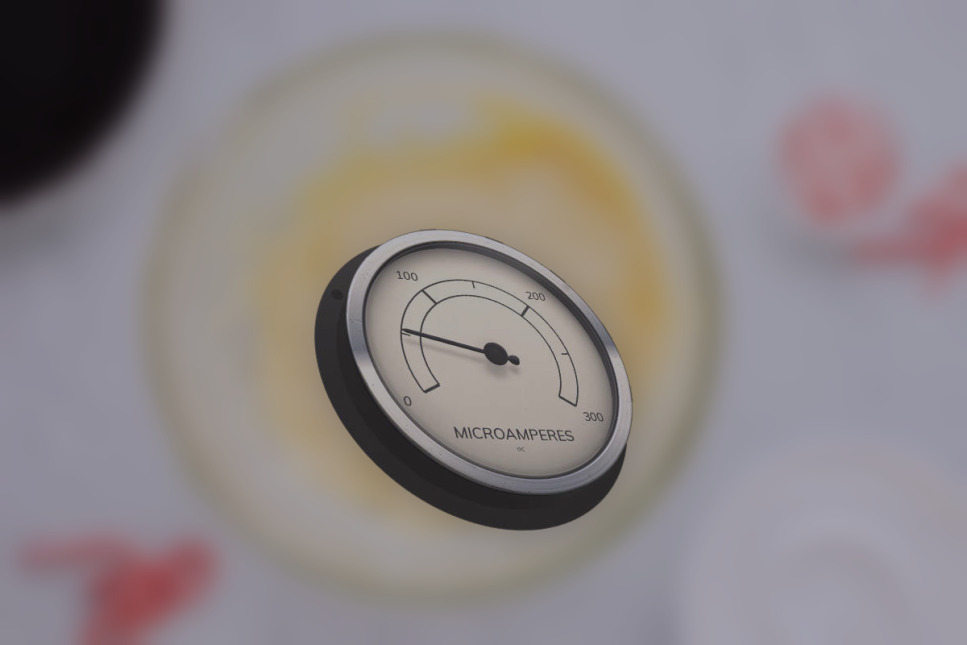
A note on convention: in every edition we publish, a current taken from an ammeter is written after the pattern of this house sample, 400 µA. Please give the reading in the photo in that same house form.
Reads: 50 µA
